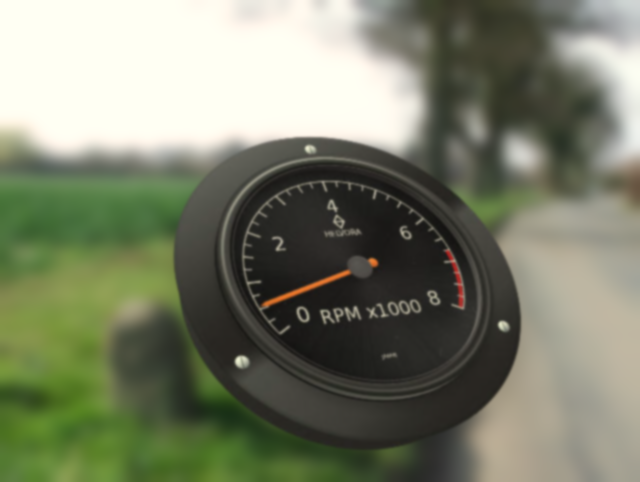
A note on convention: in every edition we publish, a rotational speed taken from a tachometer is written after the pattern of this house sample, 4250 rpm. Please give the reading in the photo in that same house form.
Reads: 500 rpm
